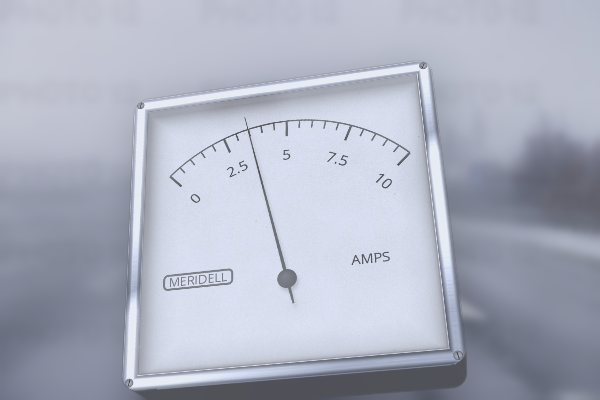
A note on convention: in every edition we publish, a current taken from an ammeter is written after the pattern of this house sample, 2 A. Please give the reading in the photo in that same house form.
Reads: 3.5 A
